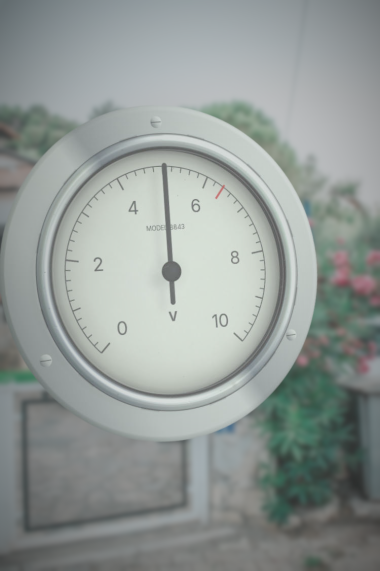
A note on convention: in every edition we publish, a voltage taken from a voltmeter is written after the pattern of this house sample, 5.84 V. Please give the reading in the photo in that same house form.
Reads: 5 V
